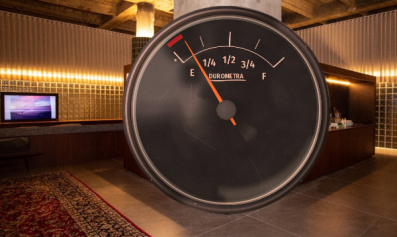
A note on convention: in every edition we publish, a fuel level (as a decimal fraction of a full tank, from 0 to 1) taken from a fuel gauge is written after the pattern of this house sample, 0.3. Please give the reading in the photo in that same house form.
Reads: 0.125
